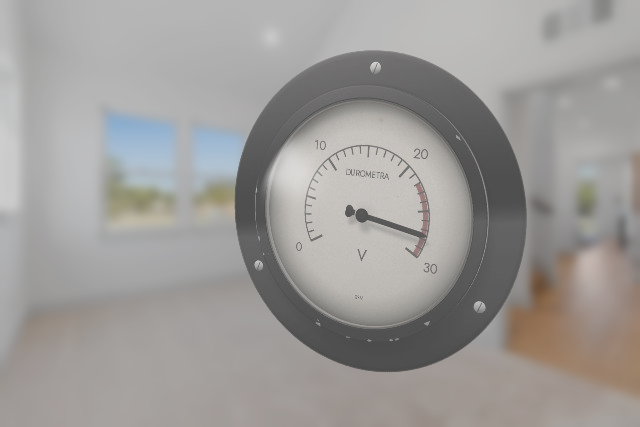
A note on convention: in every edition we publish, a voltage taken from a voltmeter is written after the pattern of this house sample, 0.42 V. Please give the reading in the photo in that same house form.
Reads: 27.5 V
